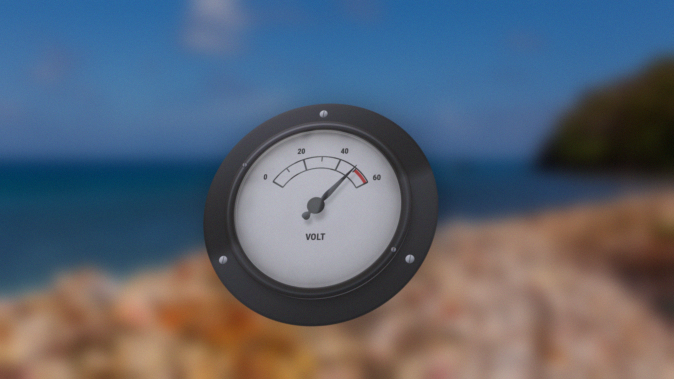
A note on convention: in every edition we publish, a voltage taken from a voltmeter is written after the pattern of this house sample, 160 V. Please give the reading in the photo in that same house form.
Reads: 50 V
